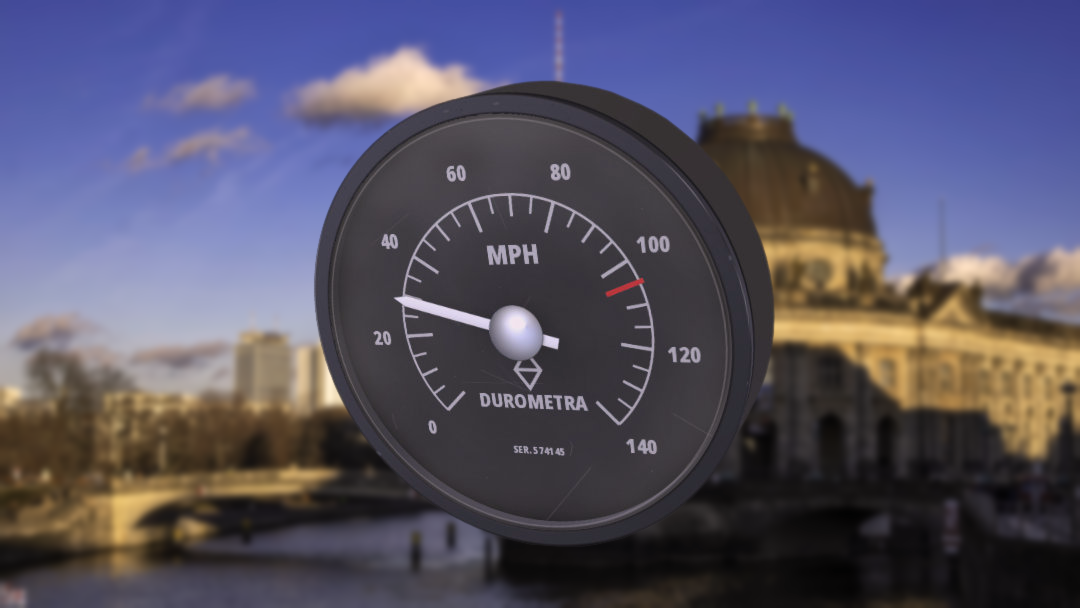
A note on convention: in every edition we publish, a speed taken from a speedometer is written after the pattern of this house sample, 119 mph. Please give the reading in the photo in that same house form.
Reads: 30 mph
